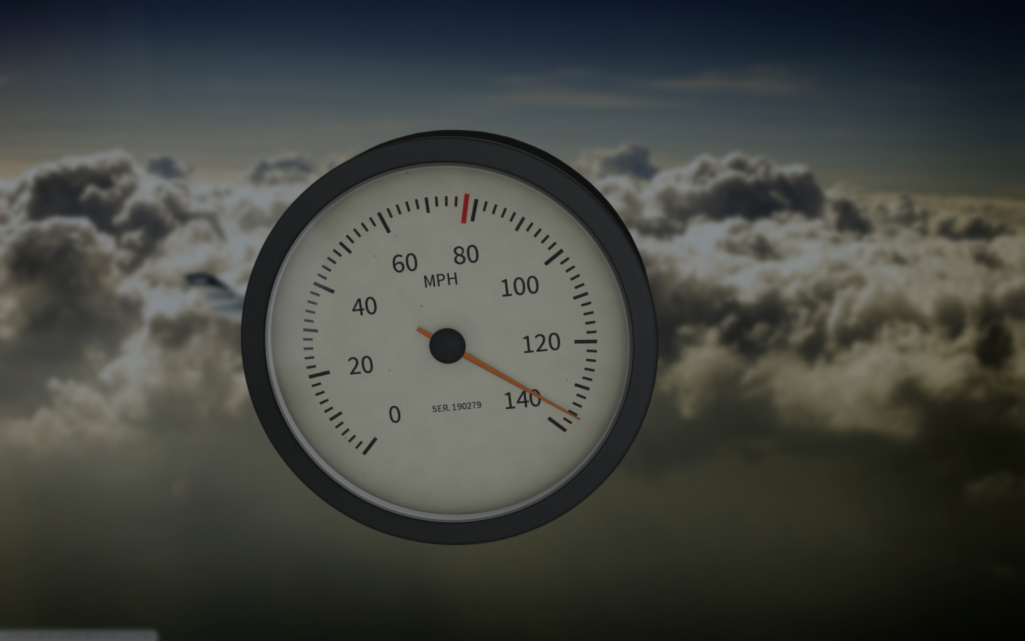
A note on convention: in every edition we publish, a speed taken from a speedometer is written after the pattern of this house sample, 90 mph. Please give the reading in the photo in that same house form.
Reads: 136 mph
